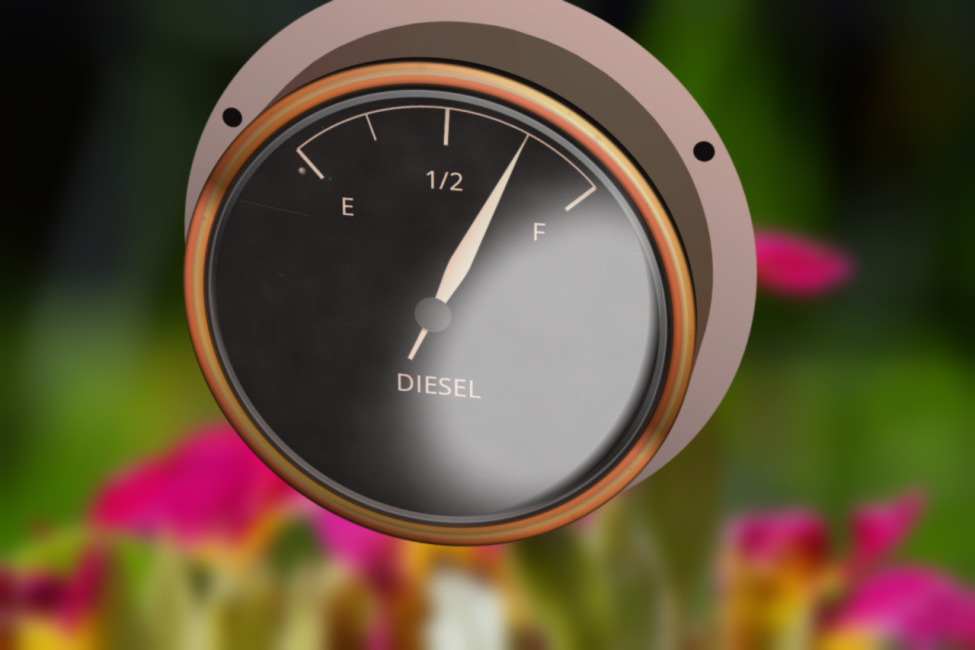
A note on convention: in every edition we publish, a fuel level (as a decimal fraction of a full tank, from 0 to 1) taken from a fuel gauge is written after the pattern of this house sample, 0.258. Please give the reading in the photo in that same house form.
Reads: 0.75
